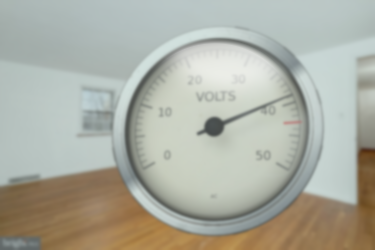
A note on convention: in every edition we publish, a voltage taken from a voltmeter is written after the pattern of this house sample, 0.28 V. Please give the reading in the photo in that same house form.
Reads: 39 V
